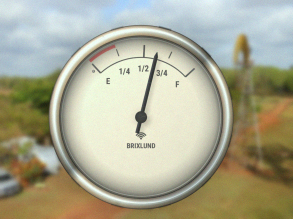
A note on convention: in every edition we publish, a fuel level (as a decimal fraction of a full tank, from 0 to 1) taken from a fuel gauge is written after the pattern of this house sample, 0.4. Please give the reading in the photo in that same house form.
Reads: 0.625
